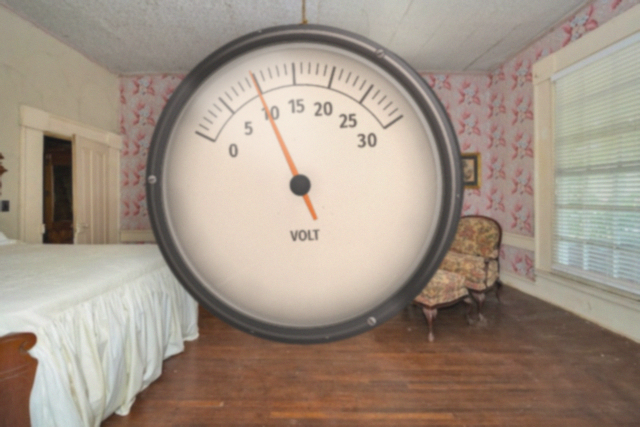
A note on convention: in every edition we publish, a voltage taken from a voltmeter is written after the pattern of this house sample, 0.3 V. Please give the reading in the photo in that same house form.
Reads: 10 V
